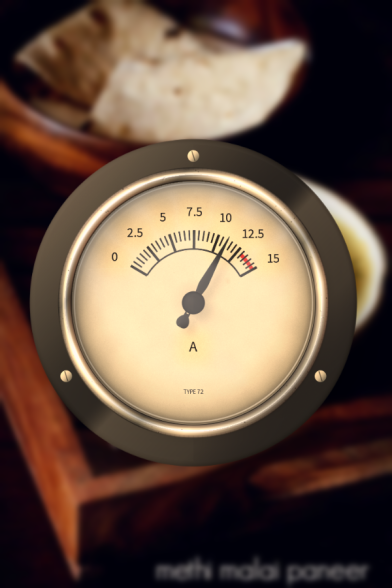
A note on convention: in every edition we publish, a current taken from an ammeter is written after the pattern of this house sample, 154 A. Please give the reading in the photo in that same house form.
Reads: 11 A
